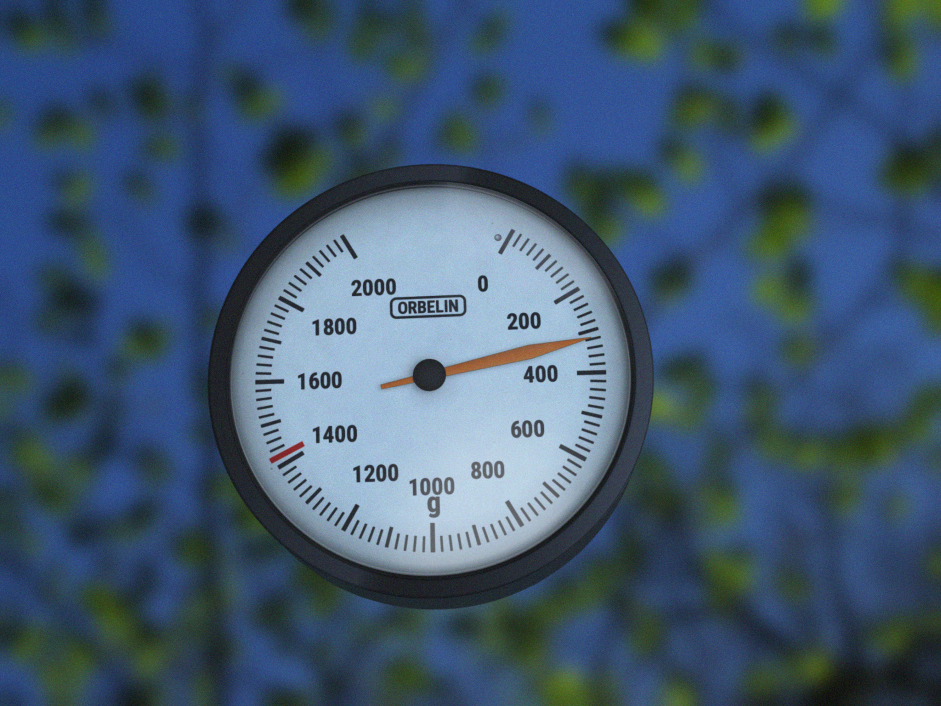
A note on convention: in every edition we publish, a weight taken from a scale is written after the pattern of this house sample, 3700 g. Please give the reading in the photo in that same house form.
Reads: 320 g
